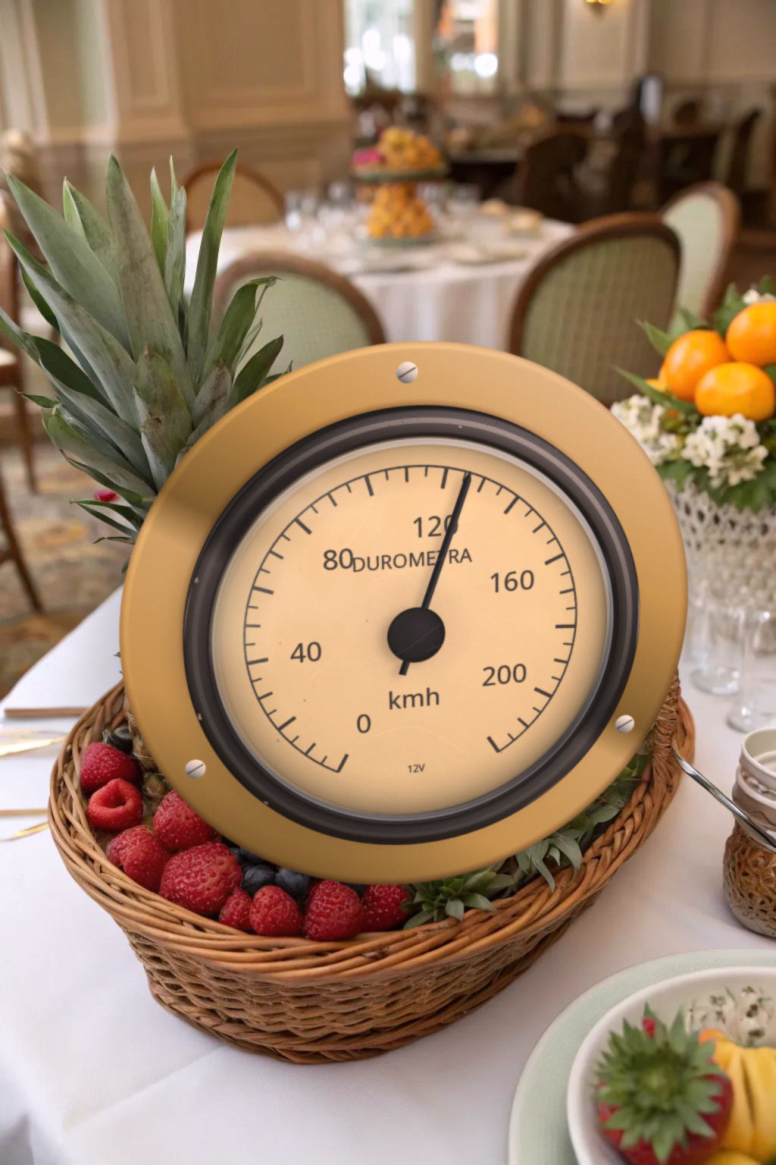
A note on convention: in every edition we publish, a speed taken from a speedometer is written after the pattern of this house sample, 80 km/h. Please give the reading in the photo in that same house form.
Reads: 125 km/h
